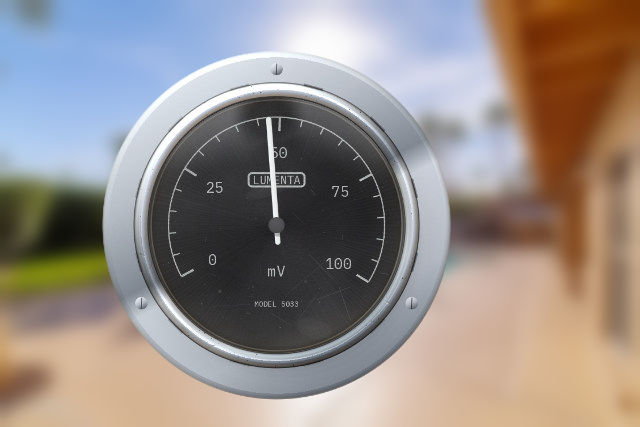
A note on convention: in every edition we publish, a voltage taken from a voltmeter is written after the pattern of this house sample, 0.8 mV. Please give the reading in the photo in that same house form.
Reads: 47.5 mV
